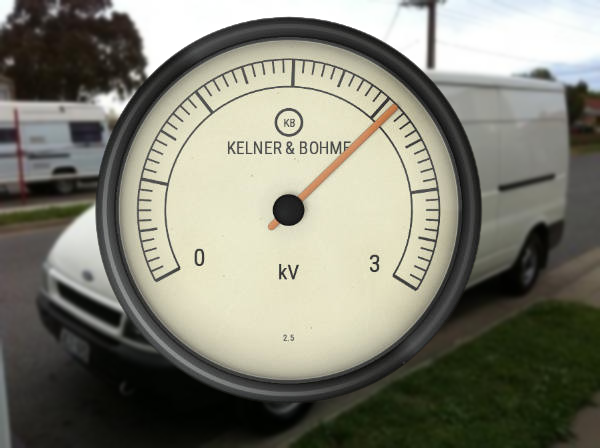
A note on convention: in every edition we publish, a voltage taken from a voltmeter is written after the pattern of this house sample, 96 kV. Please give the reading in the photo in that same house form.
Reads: 2.05 kV
